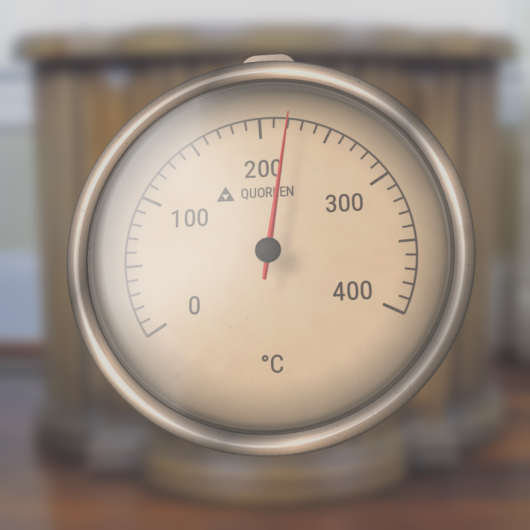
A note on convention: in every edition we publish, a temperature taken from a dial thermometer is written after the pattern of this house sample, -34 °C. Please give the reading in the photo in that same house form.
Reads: 220 °C
